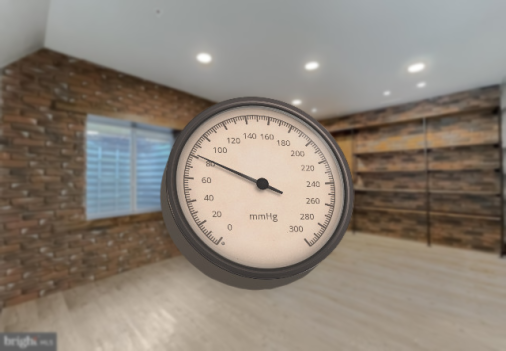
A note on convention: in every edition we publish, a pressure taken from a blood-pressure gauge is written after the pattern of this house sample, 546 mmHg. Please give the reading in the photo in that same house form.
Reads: 80 mmHg
